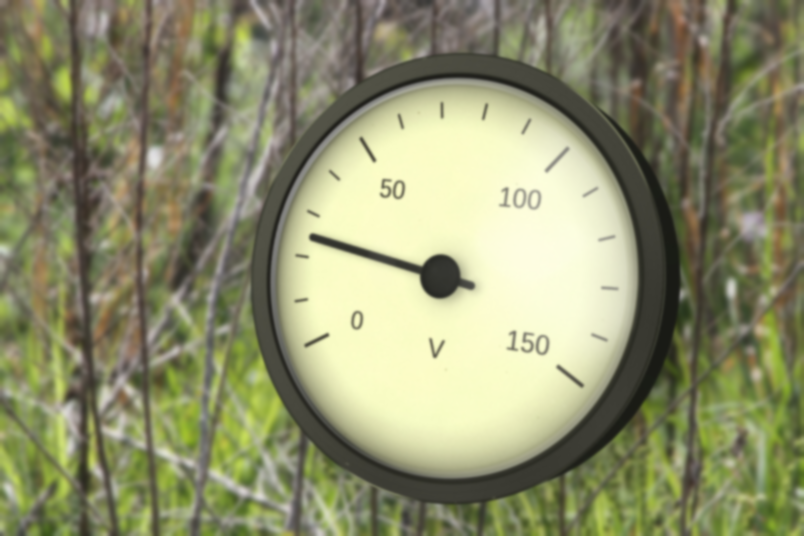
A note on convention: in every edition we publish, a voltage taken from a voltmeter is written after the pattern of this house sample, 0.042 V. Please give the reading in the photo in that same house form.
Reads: 25 V
